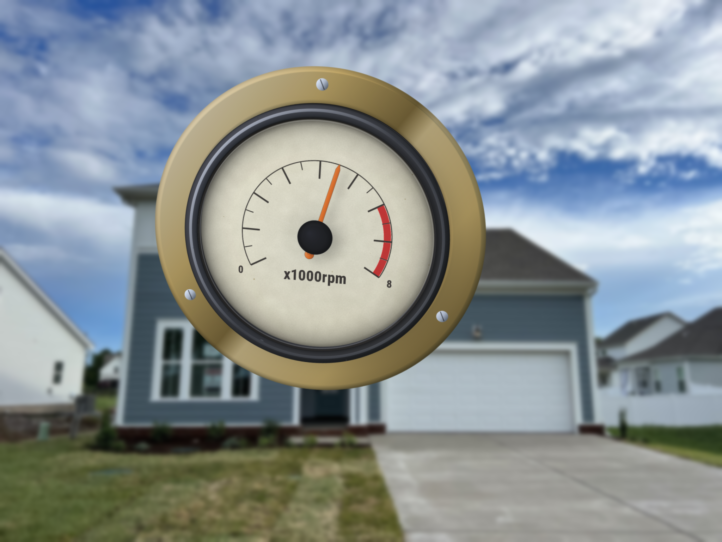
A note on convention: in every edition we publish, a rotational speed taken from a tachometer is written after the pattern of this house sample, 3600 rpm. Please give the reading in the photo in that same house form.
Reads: 4500 rpm
